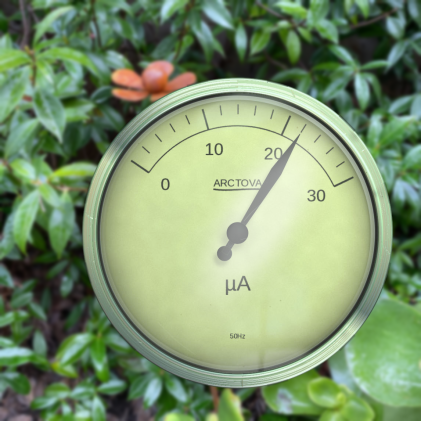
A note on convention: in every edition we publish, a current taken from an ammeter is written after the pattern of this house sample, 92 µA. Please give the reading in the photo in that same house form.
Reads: 22 µA
